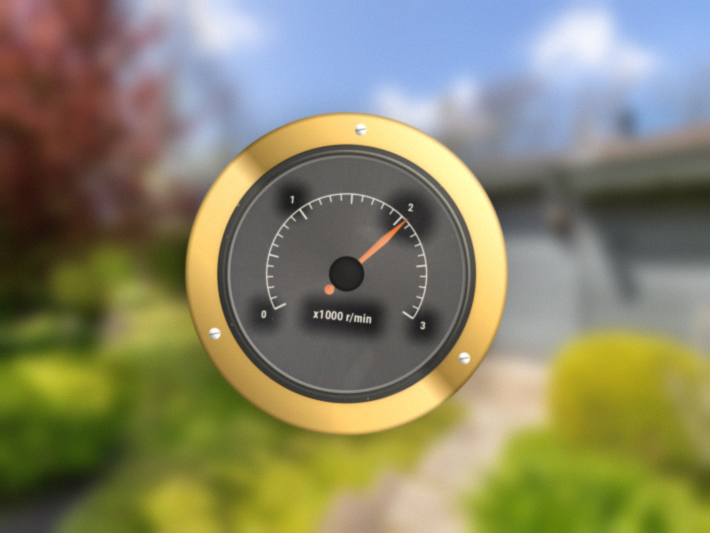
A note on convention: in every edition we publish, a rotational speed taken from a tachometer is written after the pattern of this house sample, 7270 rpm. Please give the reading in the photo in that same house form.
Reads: 2050 rpm
